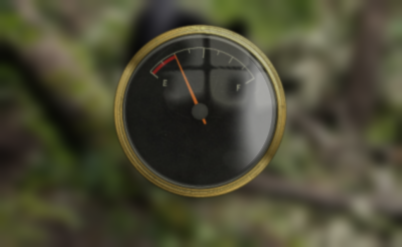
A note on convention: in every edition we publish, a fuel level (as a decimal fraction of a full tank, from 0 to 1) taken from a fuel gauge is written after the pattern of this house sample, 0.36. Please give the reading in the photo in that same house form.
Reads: 0.25
